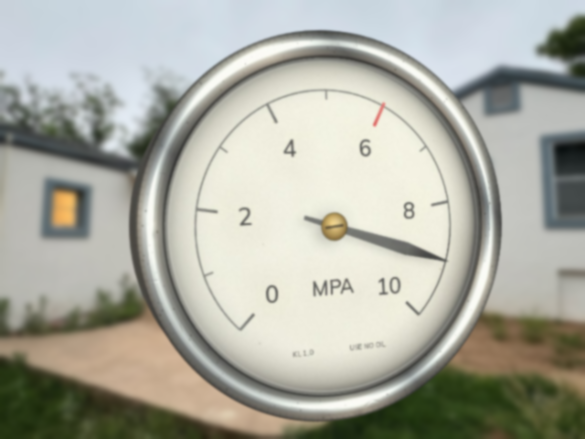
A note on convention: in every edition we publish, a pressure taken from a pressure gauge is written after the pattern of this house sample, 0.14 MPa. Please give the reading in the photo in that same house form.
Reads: 9 MPa
